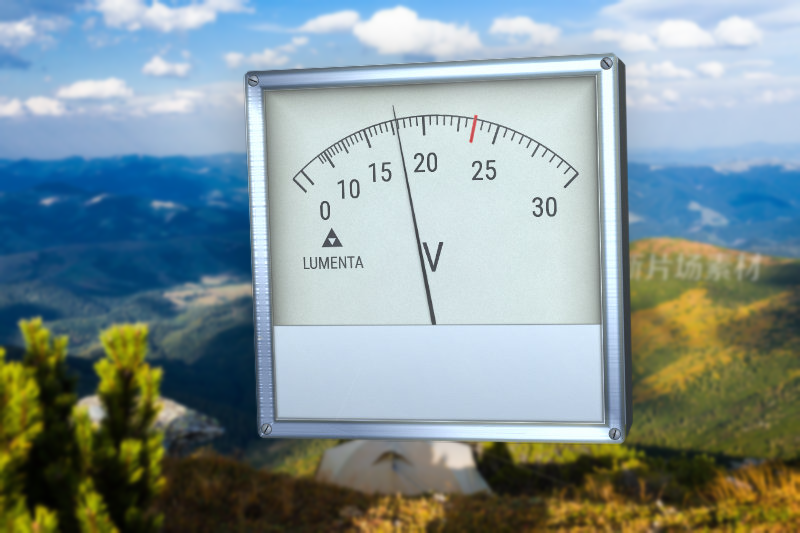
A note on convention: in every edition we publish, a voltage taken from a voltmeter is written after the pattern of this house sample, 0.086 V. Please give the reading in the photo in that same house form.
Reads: 18 V
